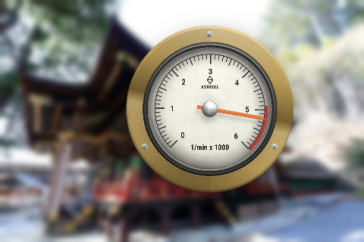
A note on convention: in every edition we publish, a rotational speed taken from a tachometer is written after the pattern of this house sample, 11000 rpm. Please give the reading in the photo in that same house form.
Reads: 5200 rpm
